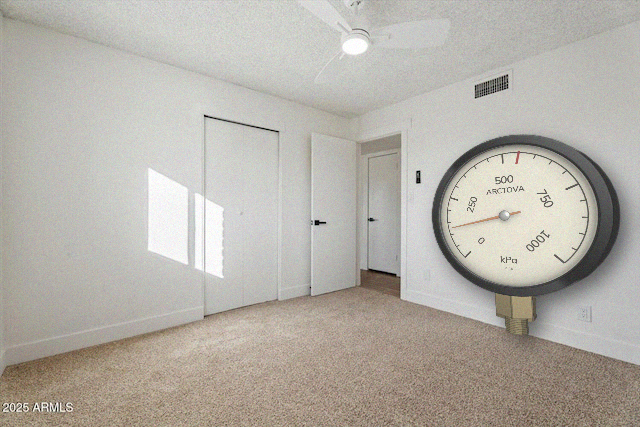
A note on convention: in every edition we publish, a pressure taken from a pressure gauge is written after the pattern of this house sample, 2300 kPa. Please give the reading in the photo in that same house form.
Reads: 125 kPa
